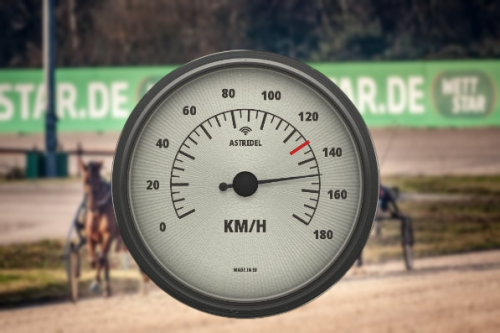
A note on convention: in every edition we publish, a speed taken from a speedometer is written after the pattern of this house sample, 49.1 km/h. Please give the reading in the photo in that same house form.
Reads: 150 km/h
